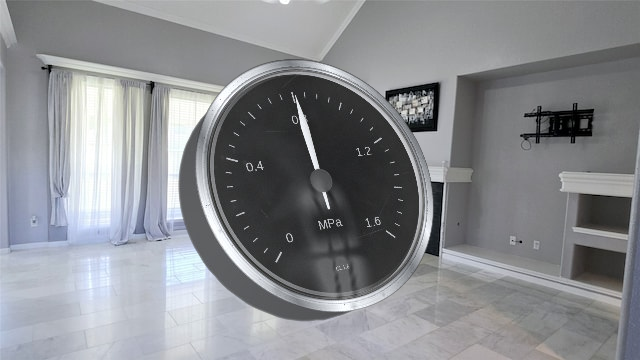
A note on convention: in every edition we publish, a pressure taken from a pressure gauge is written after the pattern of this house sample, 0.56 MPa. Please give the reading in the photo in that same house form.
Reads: 0.8 MPa
